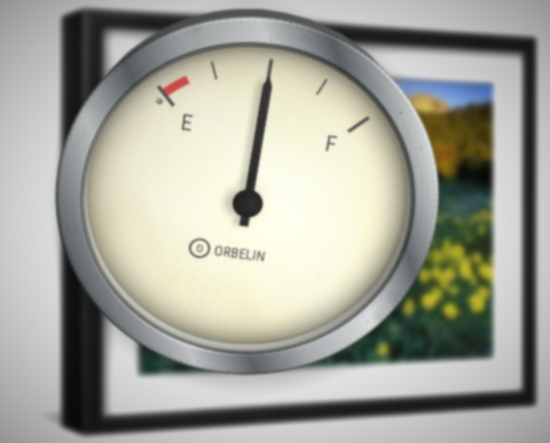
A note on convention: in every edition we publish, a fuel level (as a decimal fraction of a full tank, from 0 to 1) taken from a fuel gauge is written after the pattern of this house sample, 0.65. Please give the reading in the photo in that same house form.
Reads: 0.5
